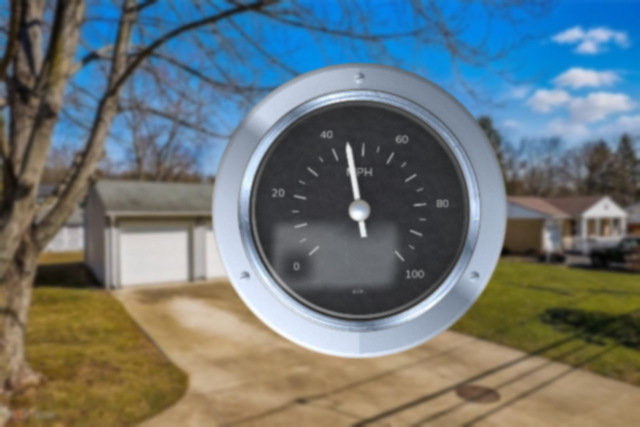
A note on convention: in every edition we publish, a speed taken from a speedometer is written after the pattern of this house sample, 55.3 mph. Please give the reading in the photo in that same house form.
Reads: 45 mph
